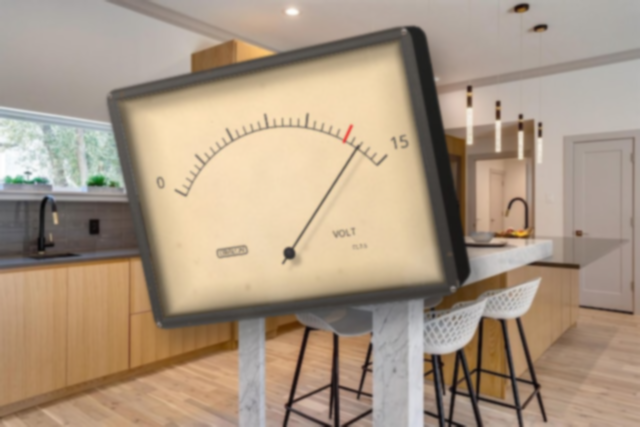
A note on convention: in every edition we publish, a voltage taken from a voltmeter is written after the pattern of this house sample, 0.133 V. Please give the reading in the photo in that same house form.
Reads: 13.5 V
